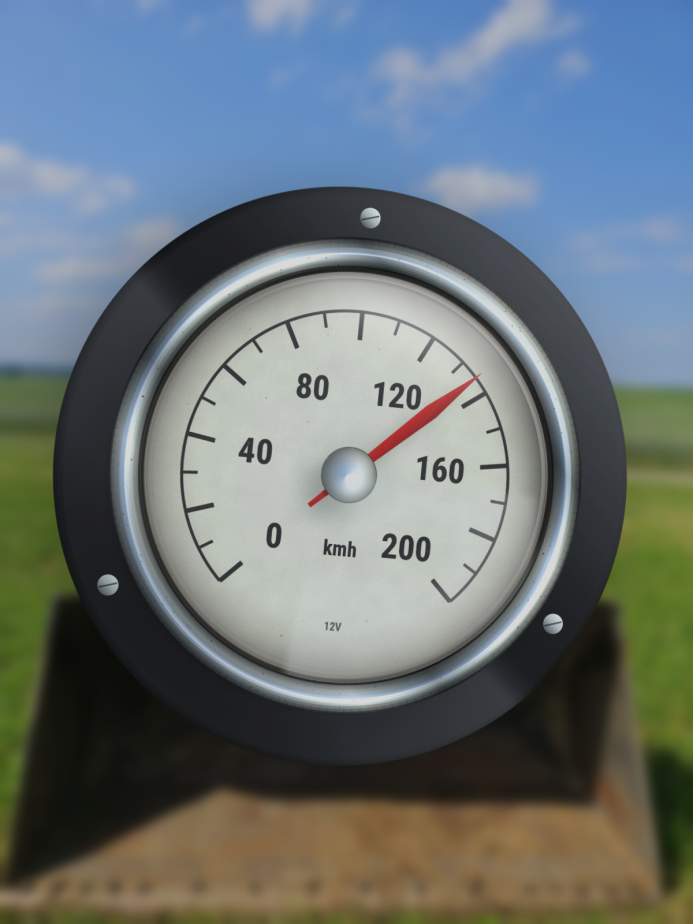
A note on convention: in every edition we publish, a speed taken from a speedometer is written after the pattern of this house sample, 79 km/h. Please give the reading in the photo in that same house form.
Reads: 135 km/h
